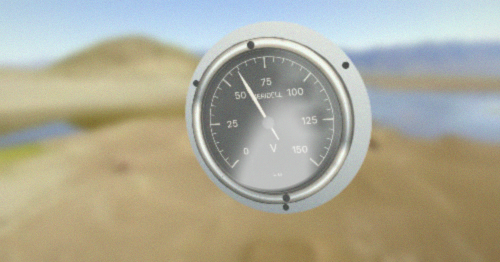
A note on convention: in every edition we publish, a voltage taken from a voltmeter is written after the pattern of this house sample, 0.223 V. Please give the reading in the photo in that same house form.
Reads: 60 V
